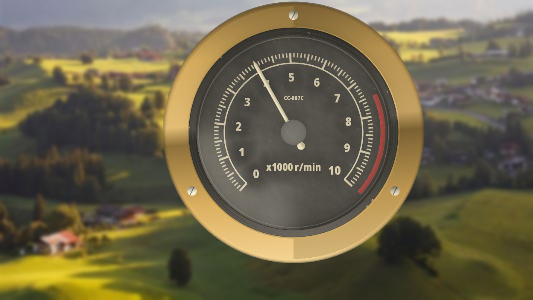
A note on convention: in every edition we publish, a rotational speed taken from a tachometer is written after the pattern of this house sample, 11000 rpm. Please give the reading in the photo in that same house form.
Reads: 4000 rpm
